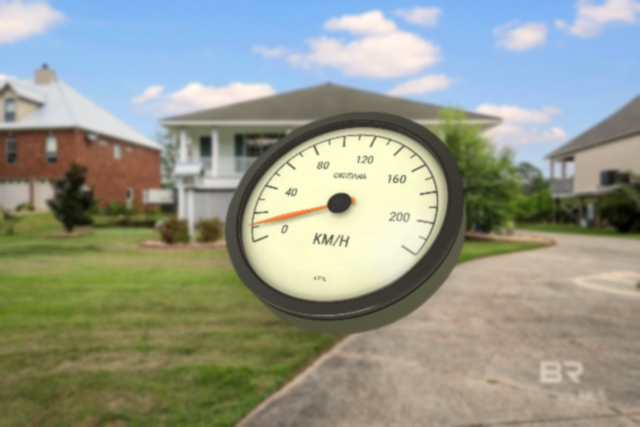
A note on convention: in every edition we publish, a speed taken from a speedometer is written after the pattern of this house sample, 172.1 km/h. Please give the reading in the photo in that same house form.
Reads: 10 km/h
